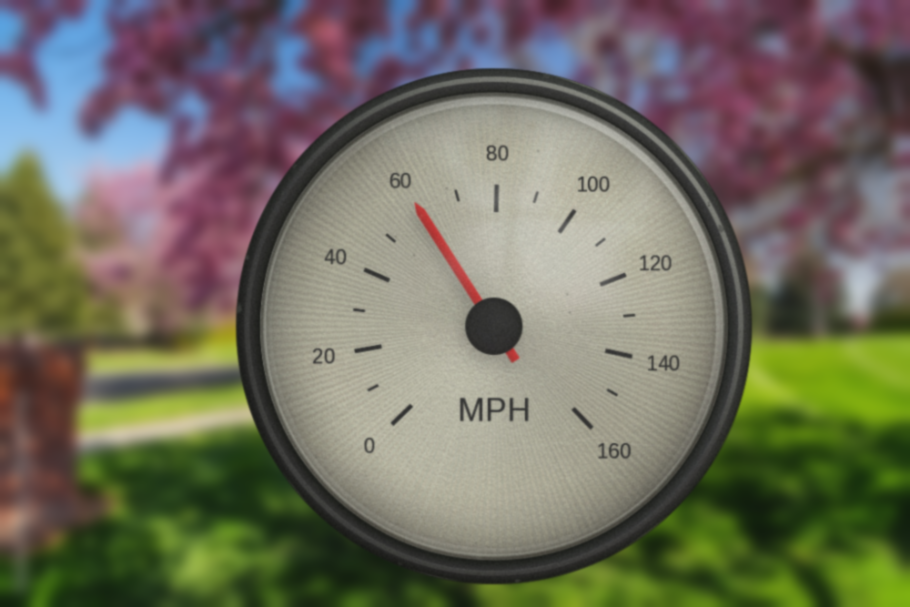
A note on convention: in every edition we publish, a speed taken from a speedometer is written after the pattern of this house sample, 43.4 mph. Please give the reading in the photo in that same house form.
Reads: 60 mph
